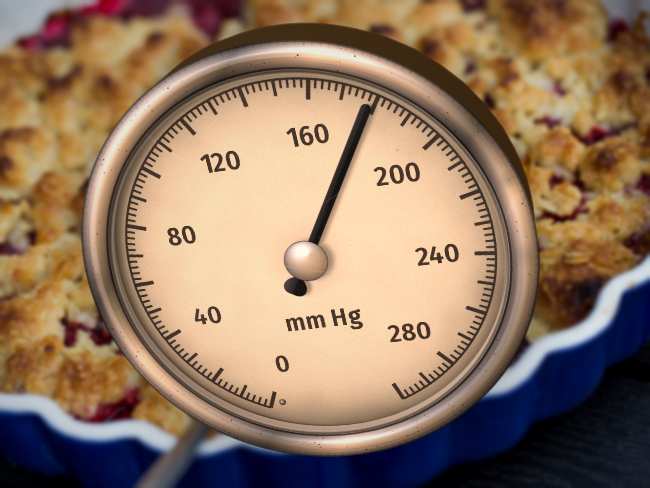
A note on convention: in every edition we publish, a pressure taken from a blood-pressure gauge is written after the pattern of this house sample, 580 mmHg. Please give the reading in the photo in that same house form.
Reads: 178 mmHg
